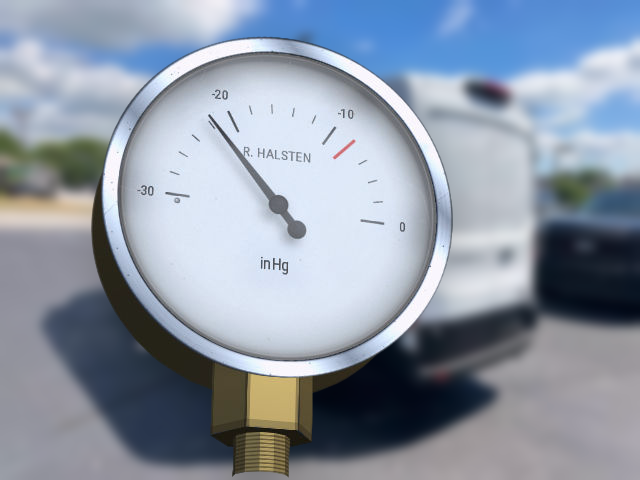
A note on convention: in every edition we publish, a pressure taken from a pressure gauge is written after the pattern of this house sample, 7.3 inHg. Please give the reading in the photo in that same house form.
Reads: -22 inHg
